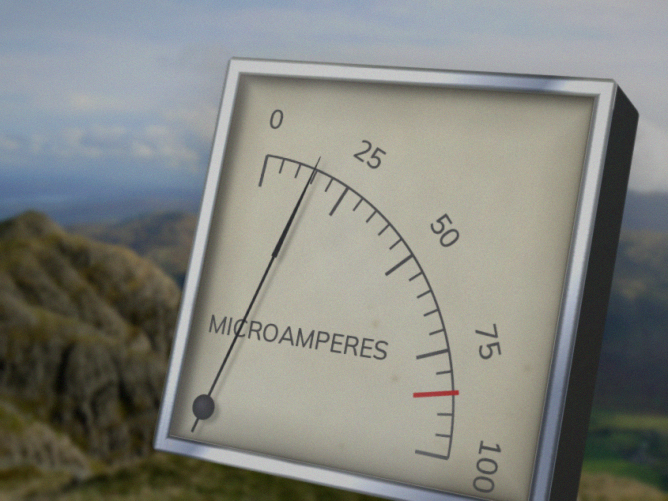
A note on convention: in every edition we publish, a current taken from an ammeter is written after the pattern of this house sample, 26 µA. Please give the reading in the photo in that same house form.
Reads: 15 µA
